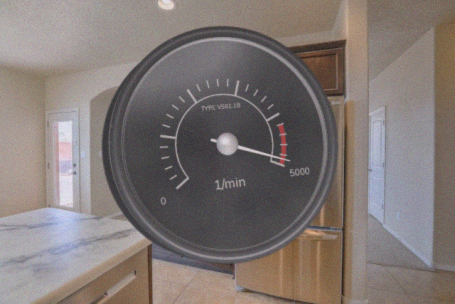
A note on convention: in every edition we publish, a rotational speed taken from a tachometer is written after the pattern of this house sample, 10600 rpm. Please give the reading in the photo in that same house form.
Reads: 4900 rpm
